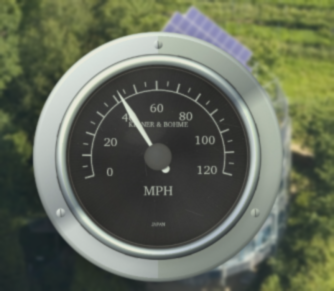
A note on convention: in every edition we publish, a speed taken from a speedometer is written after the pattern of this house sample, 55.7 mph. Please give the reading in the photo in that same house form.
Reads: 42.5 mph
